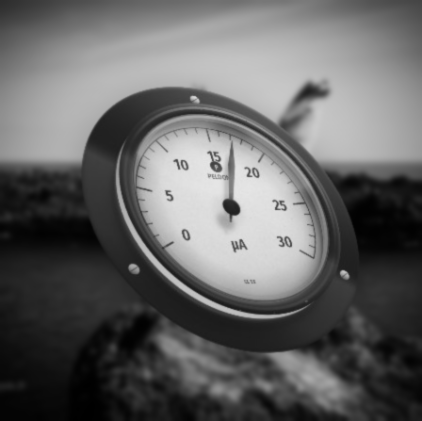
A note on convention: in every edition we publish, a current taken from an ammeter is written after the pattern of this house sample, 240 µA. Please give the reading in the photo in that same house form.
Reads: 17 µA
